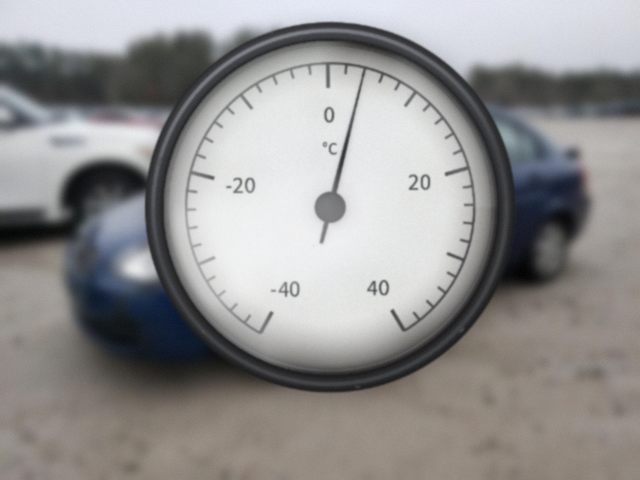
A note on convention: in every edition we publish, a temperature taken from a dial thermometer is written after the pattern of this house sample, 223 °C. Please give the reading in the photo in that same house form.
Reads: 4 °C
